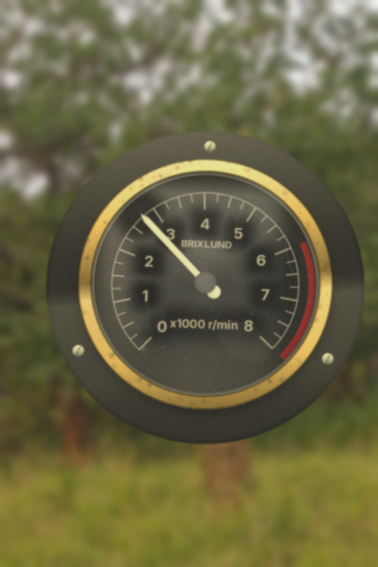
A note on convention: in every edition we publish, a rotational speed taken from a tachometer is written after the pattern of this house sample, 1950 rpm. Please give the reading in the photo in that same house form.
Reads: 2750 rpm
